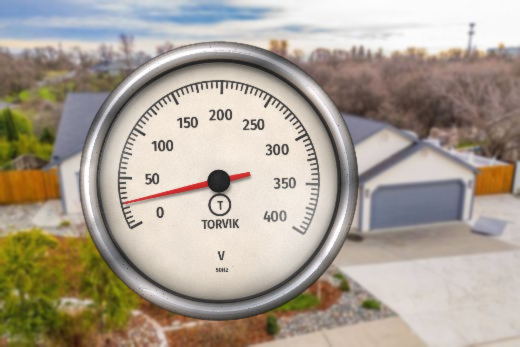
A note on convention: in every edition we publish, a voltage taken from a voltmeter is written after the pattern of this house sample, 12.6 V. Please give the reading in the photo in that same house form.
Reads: 25 V
